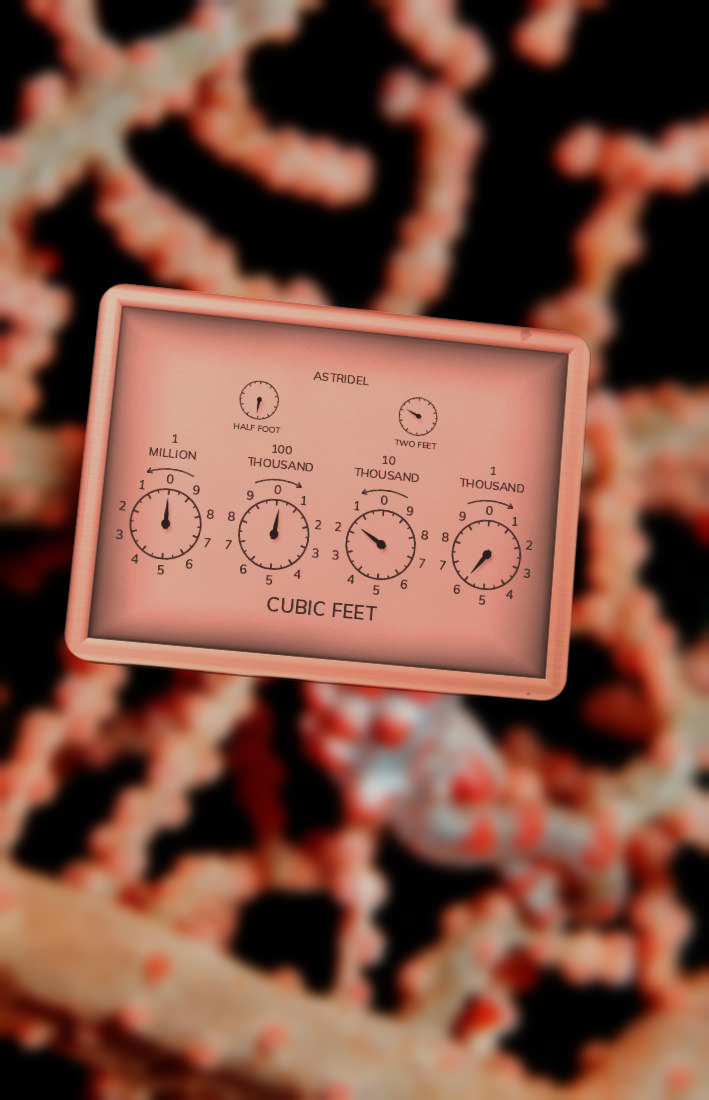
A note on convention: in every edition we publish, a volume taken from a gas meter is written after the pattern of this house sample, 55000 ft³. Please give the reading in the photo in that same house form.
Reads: 1600 ft³
